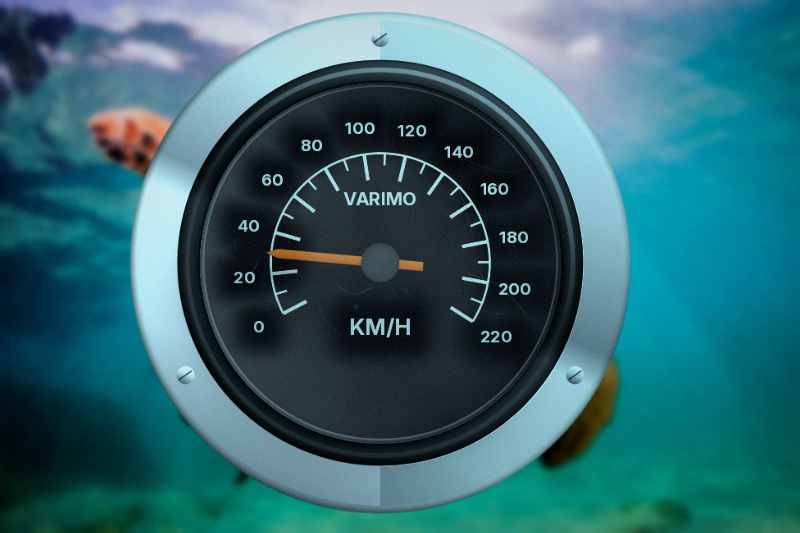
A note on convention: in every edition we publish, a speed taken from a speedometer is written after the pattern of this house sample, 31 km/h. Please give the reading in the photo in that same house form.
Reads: 30 km/h
